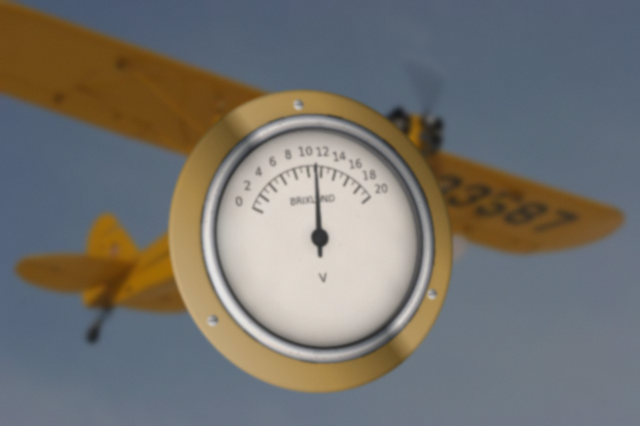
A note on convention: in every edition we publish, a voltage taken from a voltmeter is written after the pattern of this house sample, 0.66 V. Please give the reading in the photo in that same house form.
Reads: 11 V
